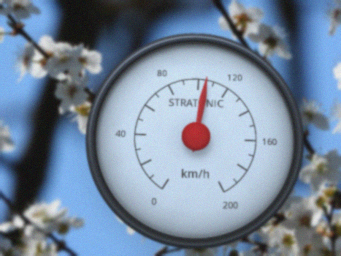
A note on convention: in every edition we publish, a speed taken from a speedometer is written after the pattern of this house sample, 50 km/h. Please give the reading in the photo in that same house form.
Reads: 105 km/h
